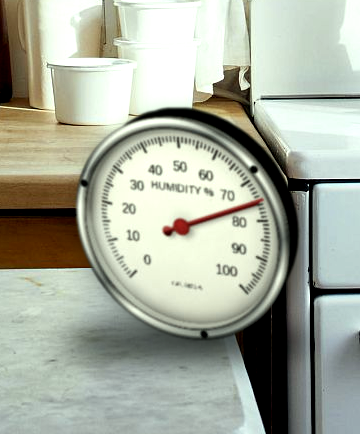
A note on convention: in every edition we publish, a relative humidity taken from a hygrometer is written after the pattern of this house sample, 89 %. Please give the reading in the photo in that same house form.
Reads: 75 %
